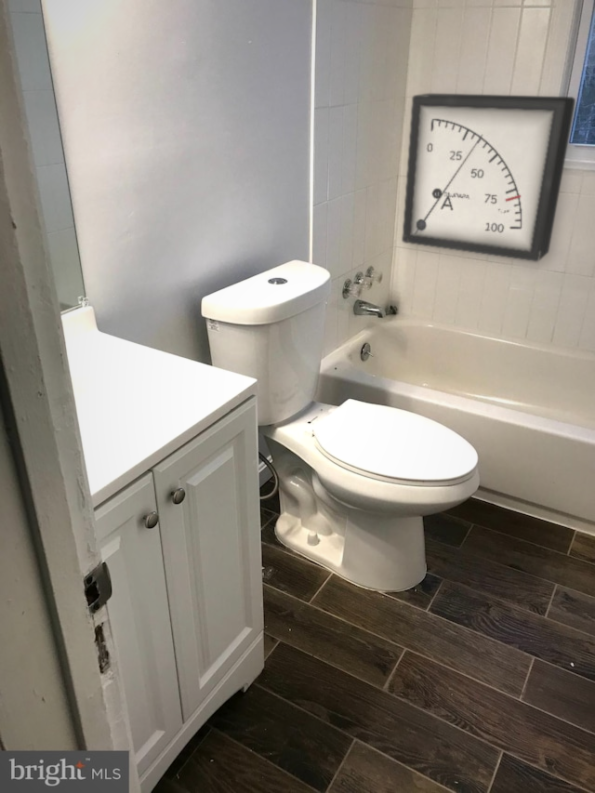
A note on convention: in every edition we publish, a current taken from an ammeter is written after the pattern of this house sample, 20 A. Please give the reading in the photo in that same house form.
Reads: 35 A
